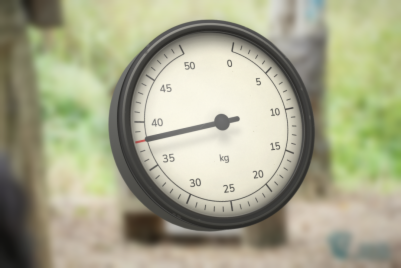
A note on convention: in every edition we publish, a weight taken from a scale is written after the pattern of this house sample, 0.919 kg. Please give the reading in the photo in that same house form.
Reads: 38 kg
